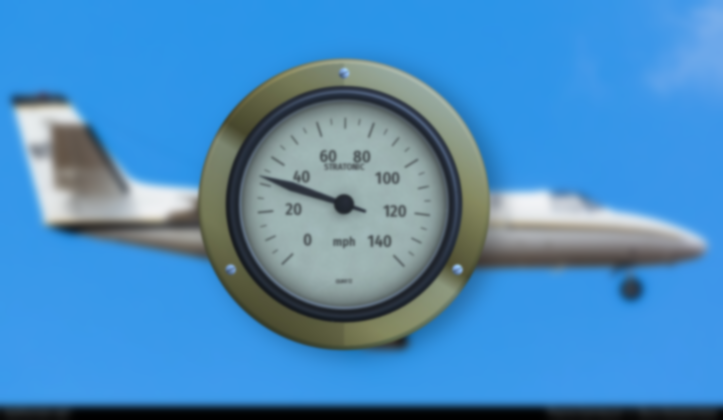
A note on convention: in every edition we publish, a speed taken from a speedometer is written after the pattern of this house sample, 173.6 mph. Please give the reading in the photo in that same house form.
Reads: 32.5 mph
